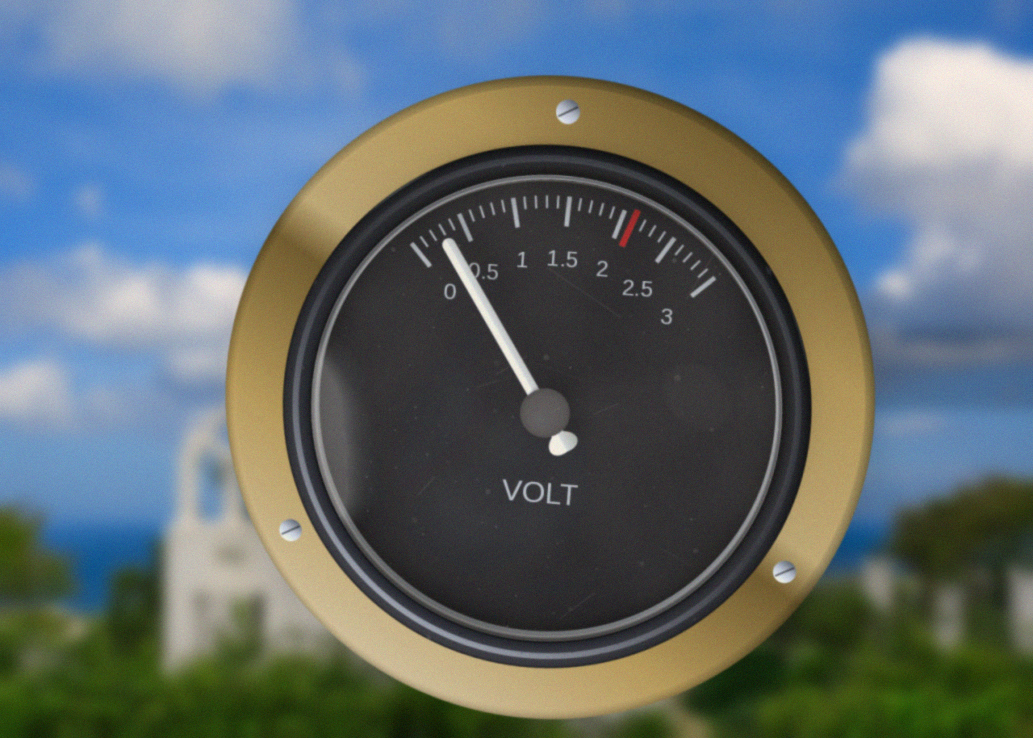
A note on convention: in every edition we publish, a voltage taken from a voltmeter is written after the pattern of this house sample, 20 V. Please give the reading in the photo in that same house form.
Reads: 0.3 V
